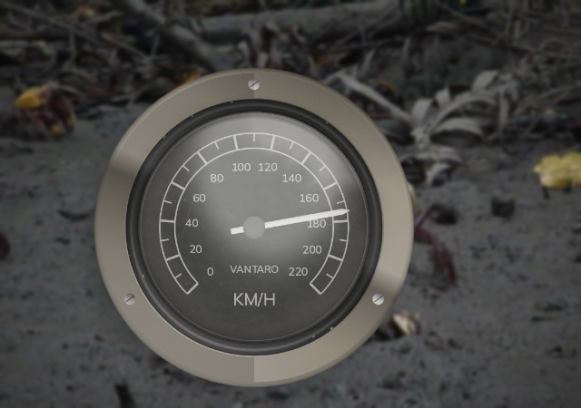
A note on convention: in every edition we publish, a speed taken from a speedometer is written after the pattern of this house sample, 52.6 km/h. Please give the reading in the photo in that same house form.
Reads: 175 km/h
